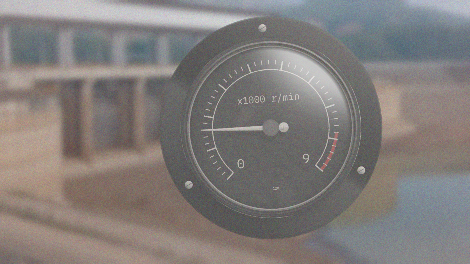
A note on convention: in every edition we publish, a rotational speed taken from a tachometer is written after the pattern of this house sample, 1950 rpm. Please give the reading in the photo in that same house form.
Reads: 1600 rpm
